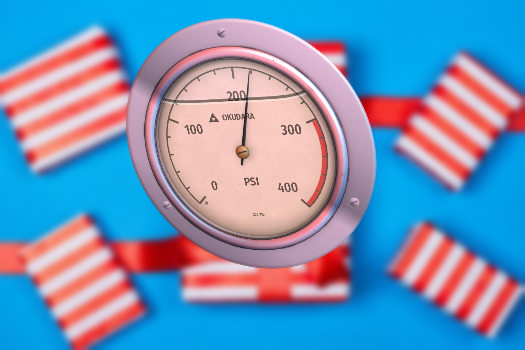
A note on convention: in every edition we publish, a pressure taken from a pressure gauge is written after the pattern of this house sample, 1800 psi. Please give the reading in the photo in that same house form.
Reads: 220 psi
